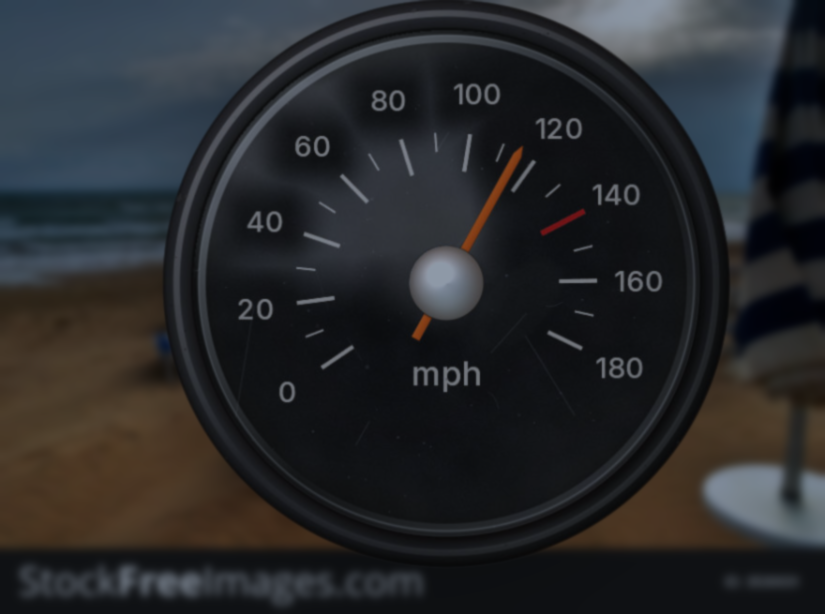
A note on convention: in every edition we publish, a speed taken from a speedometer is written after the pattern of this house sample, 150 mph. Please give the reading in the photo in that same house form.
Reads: 115 mph
